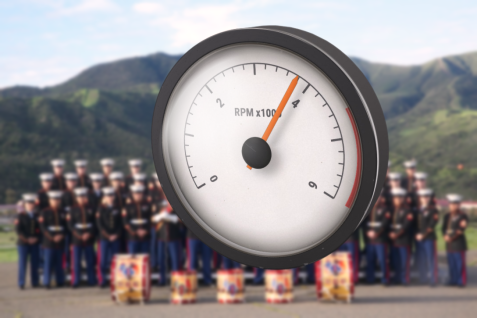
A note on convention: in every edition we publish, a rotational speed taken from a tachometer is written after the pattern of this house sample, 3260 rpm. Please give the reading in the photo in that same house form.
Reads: 3800 rpm
